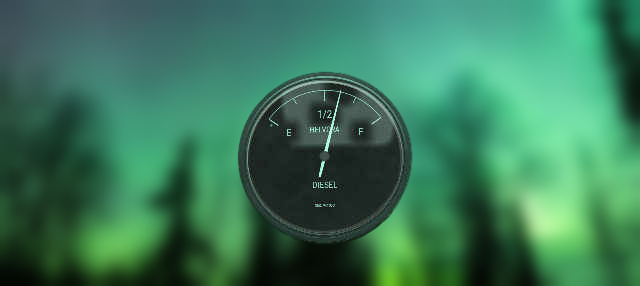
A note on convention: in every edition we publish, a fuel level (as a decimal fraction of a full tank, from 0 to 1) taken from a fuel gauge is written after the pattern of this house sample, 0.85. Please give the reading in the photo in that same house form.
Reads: 0.625
